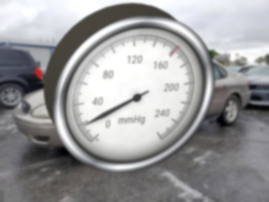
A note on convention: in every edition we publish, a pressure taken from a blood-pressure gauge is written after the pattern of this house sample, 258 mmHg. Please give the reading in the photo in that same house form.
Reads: 20 mmHg
